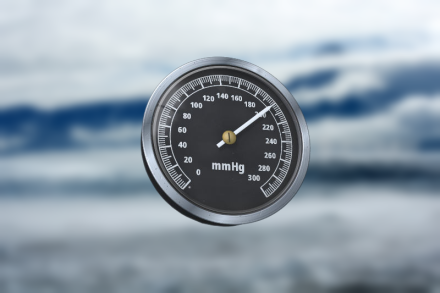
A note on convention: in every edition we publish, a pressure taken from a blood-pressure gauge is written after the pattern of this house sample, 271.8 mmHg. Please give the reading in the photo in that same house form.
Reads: 200 mmHg
